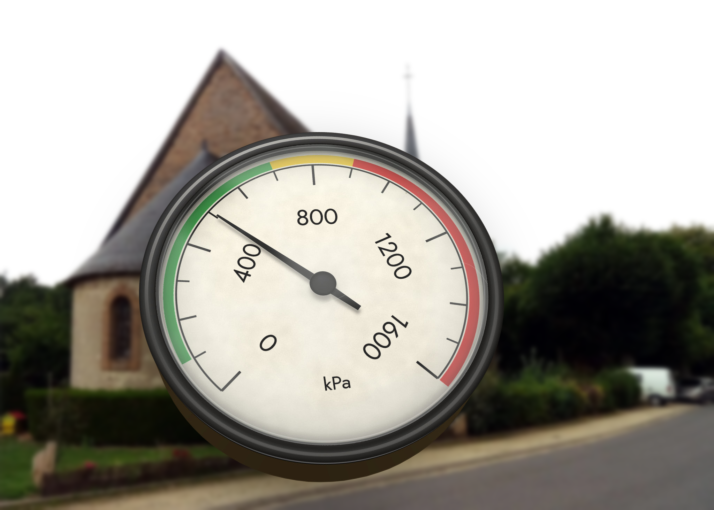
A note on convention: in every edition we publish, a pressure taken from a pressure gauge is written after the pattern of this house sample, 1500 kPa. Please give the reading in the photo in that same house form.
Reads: 500 kPa
